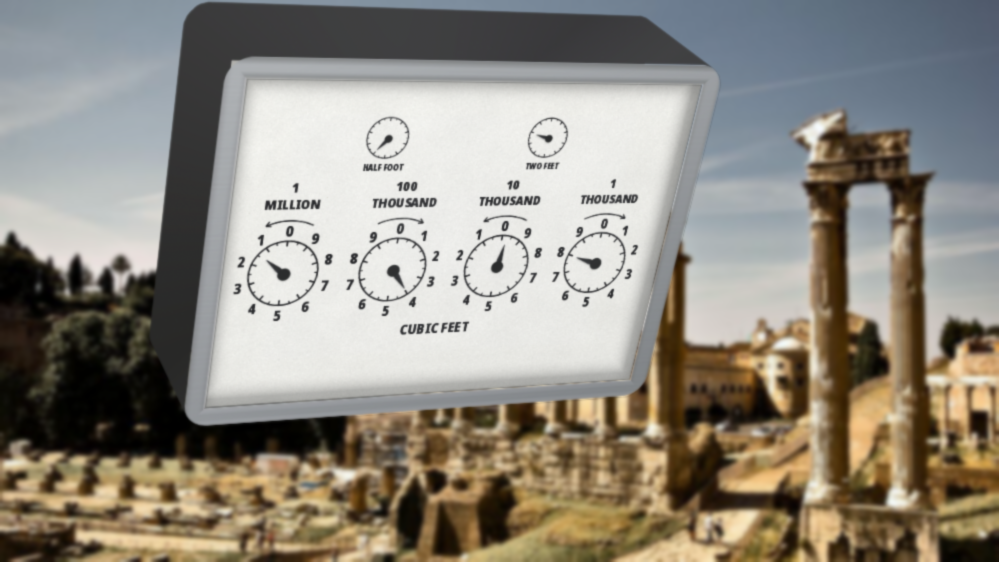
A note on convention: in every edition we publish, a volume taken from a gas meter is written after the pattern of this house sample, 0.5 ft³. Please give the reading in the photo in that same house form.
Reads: 139800 ft³
